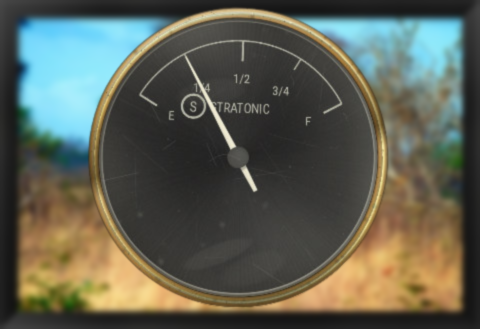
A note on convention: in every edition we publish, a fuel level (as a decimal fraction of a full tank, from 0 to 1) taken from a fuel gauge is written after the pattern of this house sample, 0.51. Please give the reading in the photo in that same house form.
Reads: 0.25
